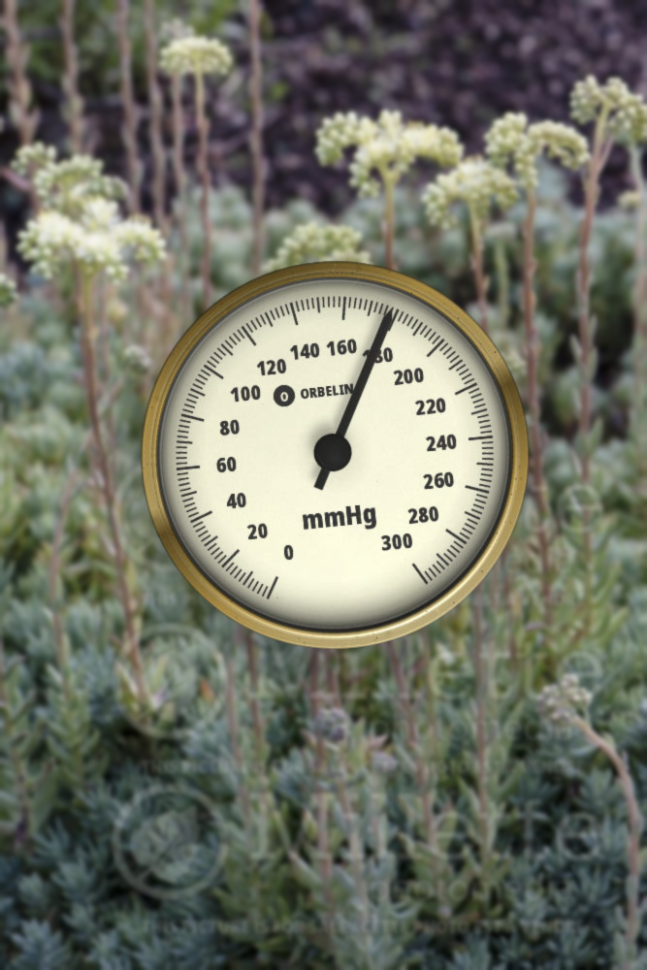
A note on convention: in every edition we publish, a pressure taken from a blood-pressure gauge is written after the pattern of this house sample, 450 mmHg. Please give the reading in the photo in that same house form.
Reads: 178 mmHg
